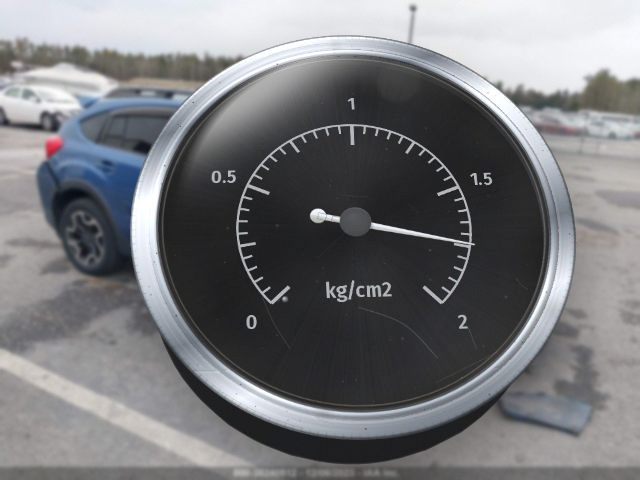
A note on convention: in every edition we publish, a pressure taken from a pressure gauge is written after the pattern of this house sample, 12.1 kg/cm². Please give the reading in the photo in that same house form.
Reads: 1.75 kg/cm²
